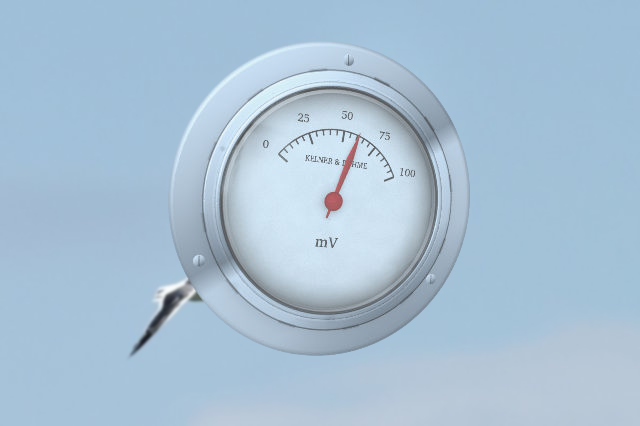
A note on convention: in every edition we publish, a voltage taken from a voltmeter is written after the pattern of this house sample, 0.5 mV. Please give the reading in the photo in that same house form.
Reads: 60 mV
